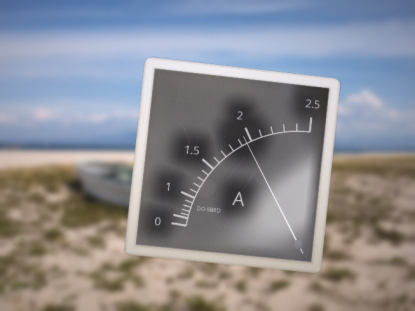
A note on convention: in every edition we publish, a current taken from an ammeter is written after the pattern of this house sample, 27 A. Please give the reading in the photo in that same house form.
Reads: 1.95 A
